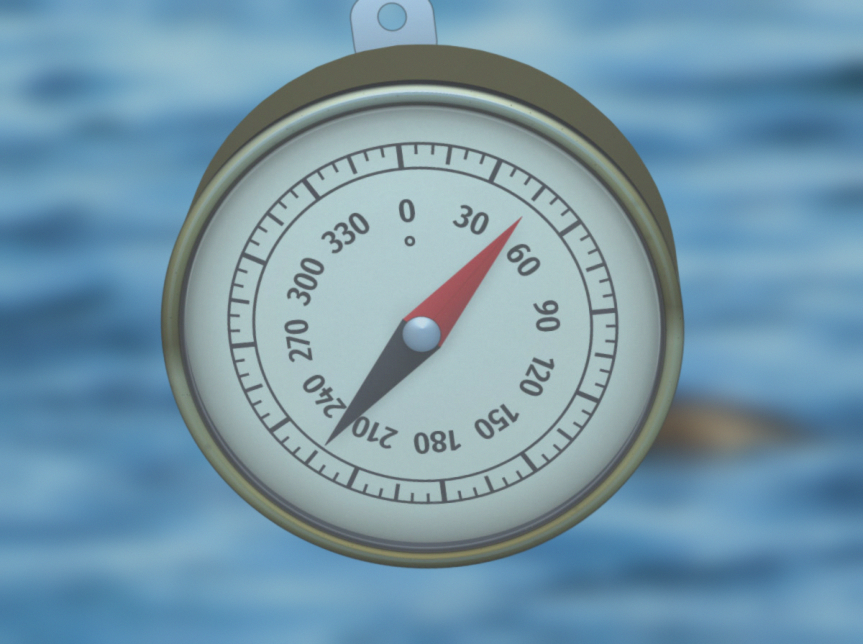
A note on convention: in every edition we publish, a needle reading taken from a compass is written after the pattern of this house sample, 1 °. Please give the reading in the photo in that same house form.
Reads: 45 °
